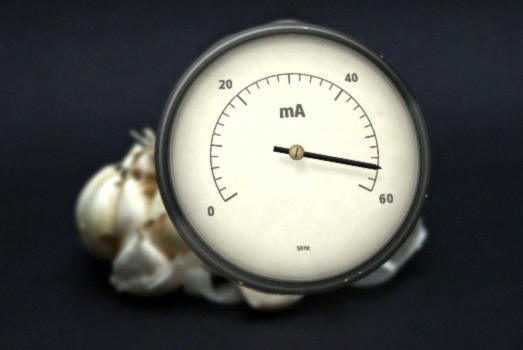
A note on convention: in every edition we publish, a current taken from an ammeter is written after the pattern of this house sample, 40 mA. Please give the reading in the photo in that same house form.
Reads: 56 mA
